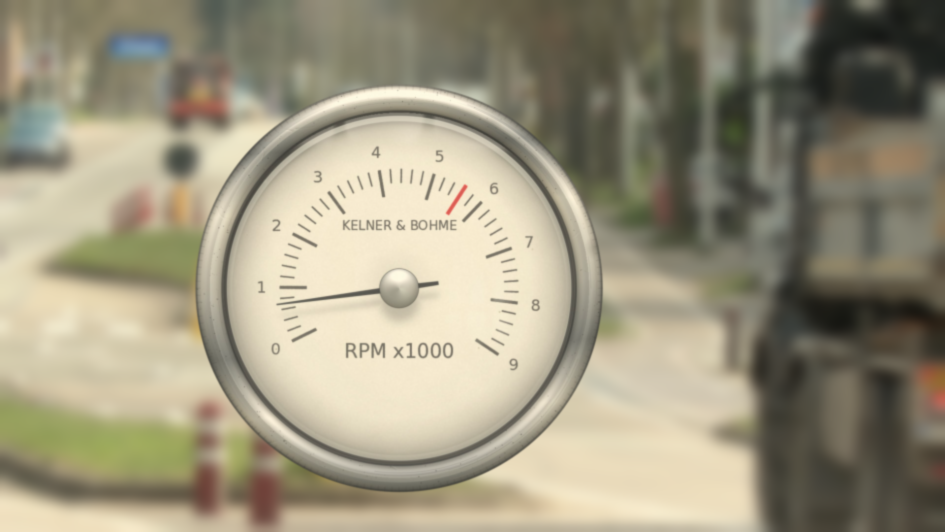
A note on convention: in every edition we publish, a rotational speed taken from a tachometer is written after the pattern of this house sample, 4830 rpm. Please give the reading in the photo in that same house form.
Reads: 700 rpm
